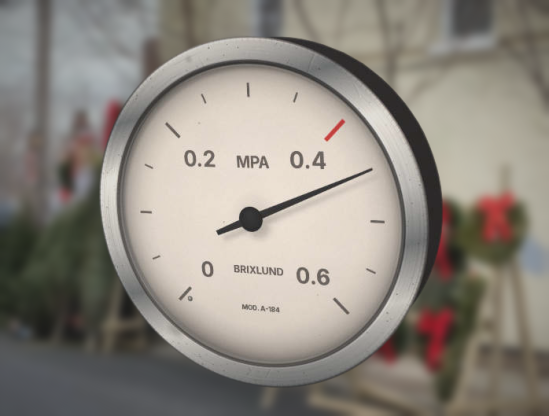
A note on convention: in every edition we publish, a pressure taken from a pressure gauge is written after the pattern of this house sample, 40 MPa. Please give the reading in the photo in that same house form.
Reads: 0.45 MPa
